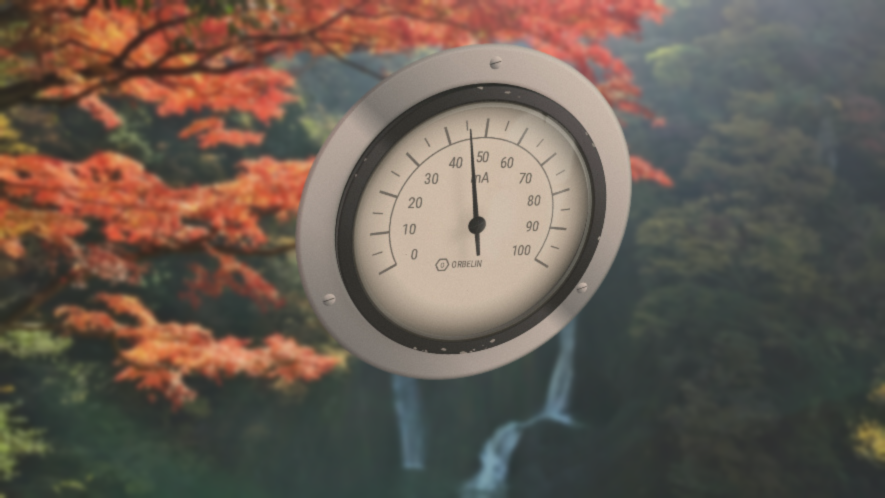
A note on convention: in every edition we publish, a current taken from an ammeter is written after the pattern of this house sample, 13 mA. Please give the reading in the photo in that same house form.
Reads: 45 mA
